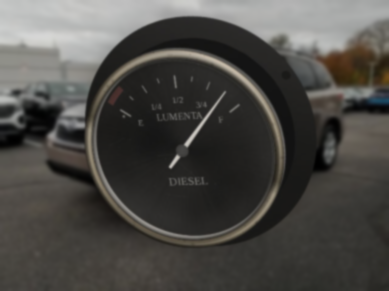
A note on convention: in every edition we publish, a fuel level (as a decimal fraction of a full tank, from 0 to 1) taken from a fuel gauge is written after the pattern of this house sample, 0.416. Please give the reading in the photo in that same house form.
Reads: 0.875
